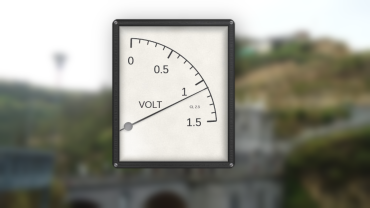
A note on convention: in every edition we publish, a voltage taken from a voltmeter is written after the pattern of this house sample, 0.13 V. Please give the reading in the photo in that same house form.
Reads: 1.1 V
